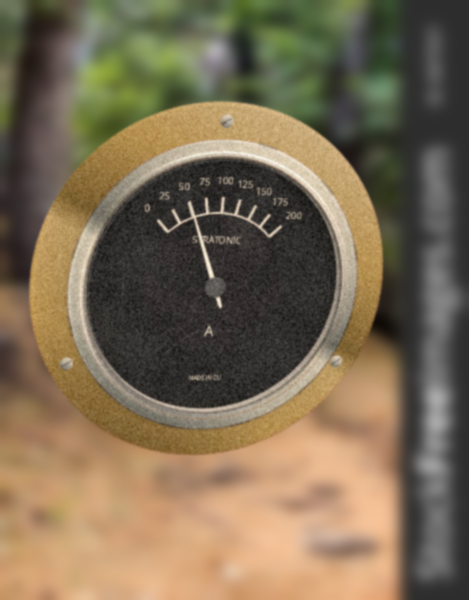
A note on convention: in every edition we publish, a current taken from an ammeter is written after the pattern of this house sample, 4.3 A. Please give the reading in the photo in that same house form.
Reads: 50 A
